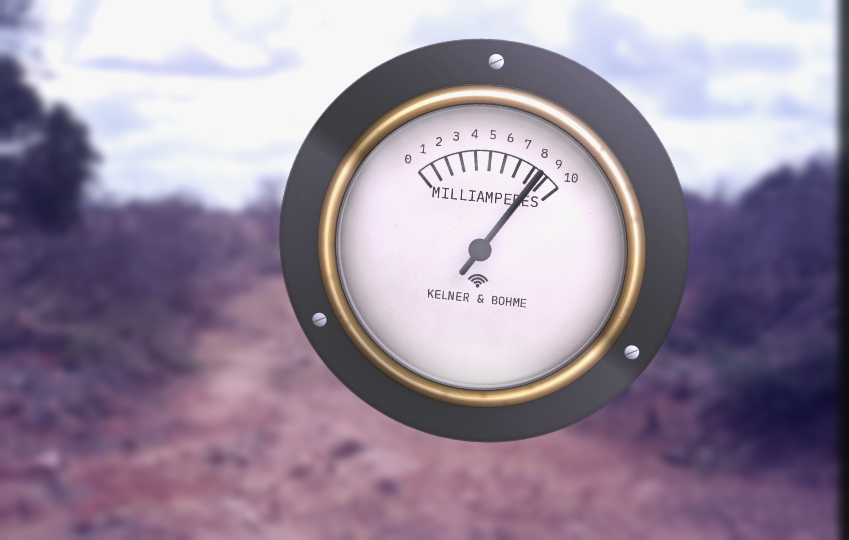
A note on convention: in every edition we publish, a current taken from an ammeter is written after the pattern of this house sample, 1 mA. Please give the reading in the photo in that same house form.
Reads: 8.5 mA
